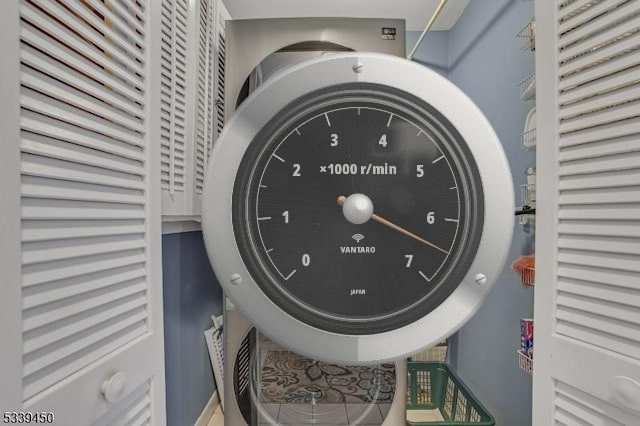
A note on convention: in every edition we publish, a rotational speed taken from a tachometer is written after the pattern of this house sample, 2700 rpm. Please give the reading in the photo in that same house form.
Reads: 6500 rpm
